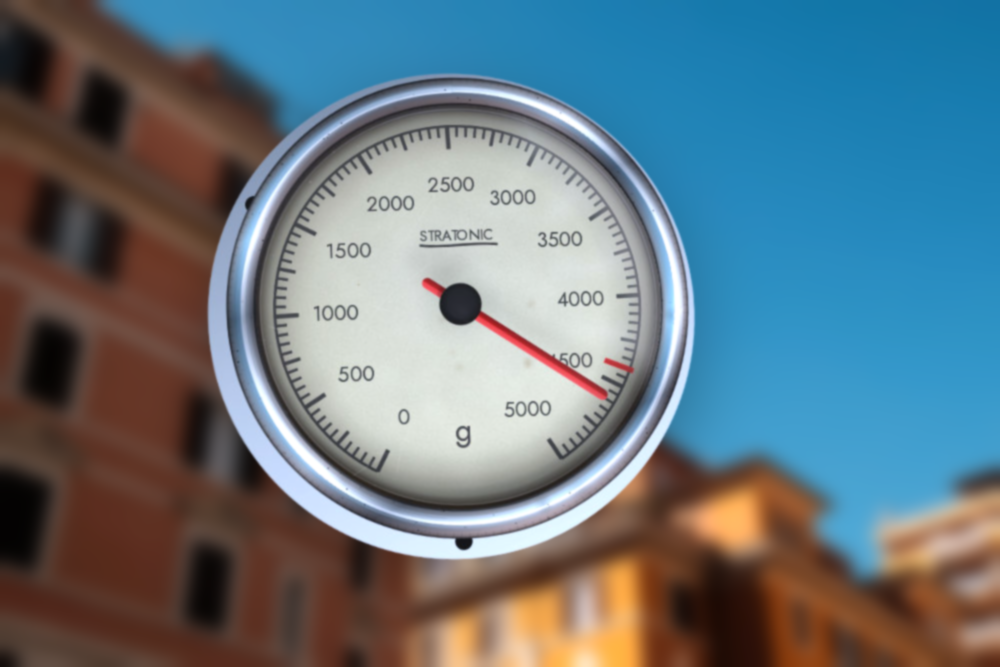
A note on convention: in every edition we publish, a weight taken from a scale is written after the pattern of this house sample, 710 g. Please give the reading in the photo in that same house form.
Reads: 4600 g
